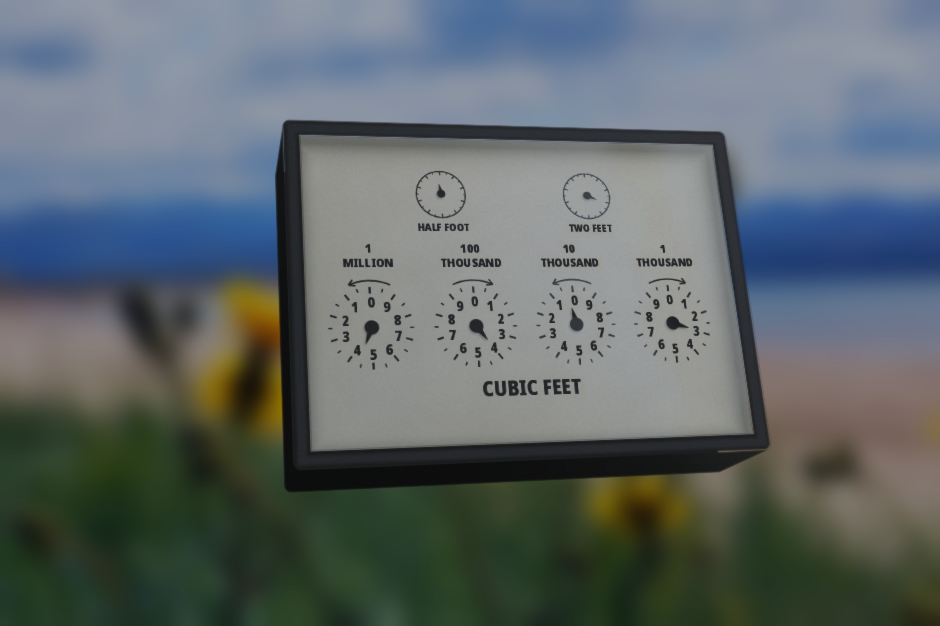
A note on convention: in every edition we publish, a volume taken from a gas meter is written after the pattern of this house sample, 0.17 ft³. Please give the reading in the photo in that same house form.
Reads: 440300 ft³
